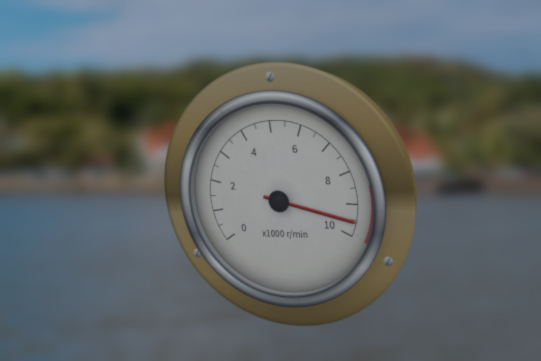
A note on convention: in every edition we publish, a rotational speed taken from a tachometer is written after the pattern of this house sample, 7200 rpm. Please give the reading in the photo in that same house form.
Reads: 9500 rpm
